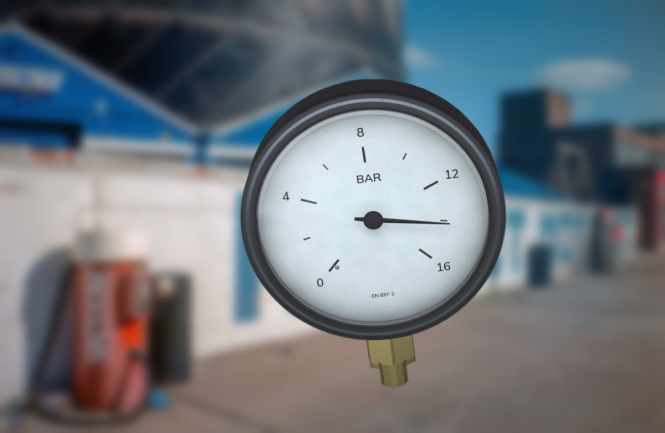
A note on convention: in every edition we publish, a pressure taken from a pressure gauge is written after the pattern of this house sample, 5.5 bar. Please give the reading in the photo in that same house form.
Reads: 14 bar
